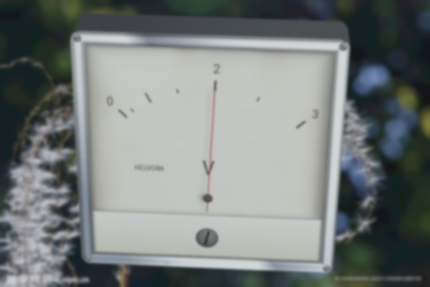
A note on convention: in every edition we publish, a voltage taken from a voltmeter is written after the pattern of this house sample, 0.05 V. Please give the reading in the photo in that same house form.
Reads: 2 V
